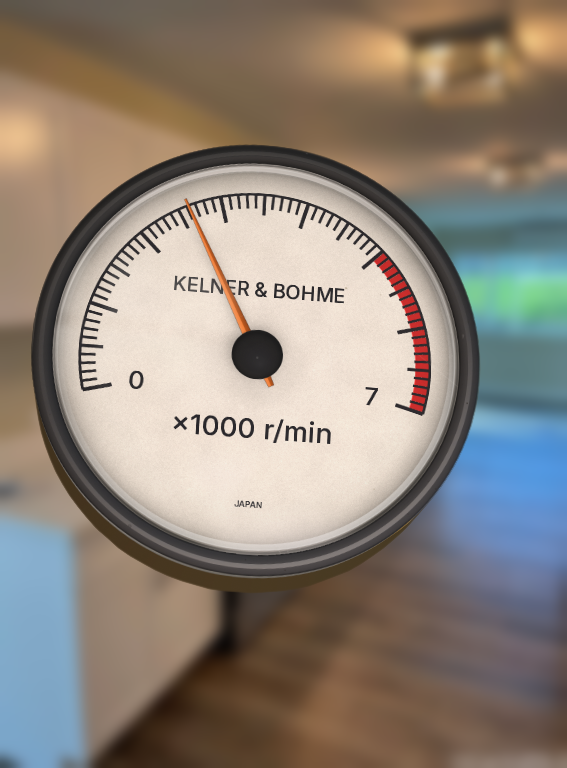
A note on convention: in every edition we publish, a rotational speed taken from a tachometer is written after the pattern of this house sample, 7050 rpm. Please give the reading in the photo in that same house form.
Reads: 2600 rpm
